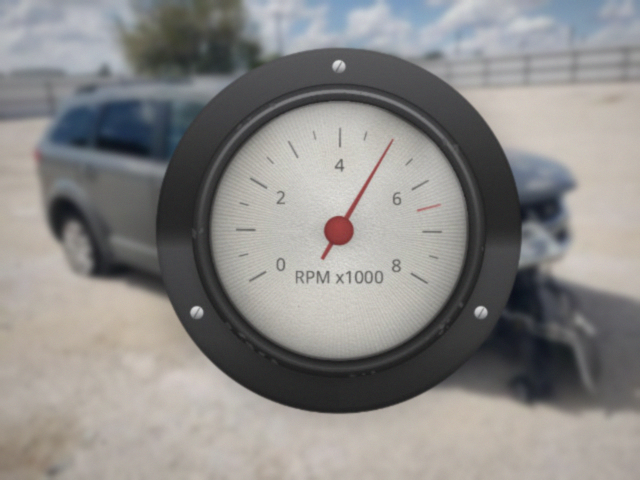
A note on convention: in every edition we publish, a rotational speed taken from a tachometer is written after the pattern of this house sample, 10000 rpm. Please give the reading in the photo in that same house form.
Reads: 5000 rpm
